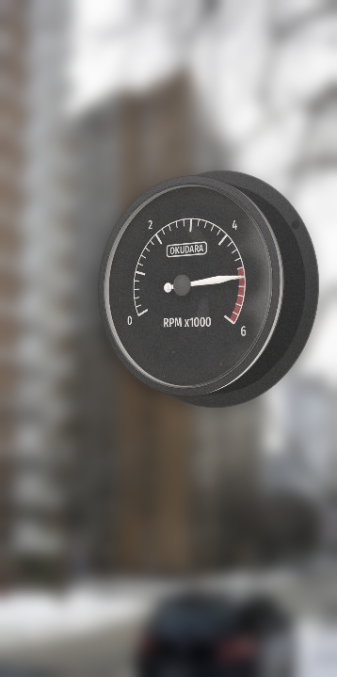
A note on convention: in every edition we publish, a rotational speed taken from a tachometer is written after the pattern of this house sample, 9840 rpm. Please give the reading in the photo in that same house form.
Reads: 5000 rpm
